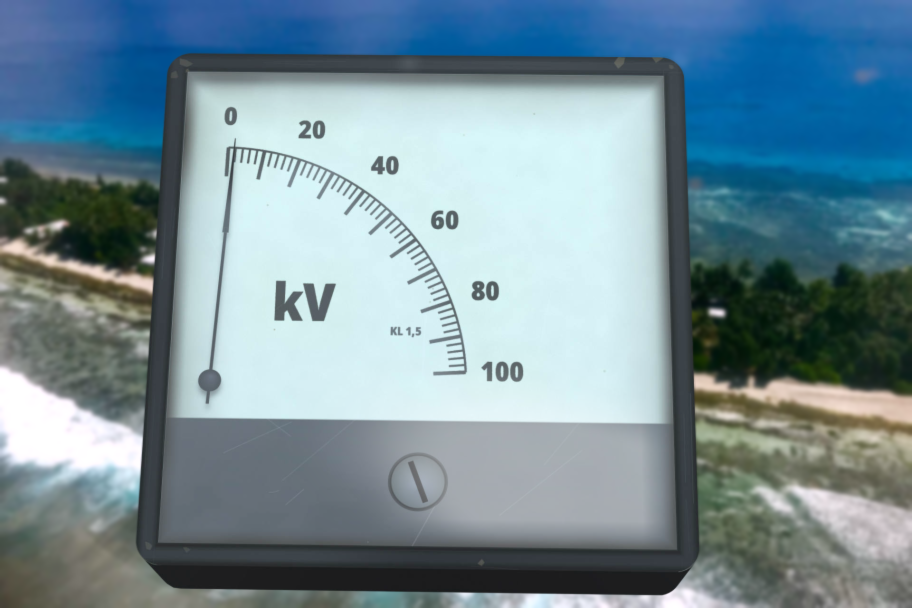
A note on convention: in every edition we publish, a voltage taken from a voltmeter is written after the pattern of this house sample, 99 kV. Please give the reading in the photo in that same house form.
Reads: 2 kV
